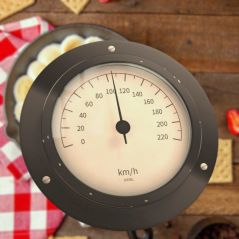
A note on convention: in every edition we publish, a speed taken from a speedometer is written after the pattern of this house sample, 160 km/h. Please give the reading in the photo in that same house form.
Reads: 105 km/h
